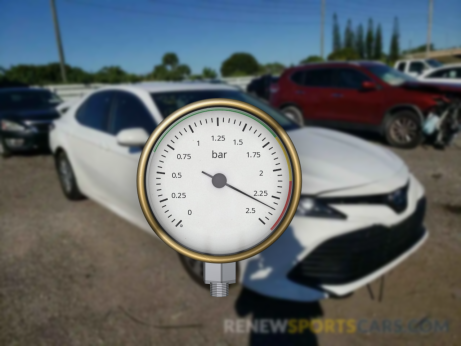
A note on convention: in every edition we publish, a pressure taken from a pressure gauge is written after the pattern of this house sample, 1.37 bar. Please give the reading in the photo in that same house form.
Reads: 2.35 bar
